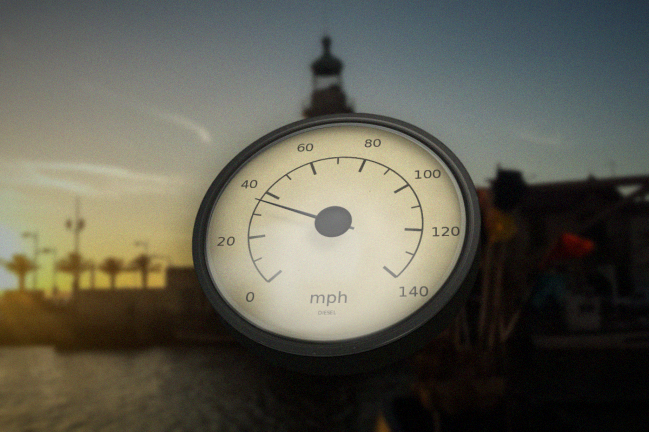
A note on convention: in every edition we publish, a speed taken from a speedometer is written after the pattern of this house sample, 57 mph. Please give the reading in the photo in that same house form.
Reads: 35 mph
